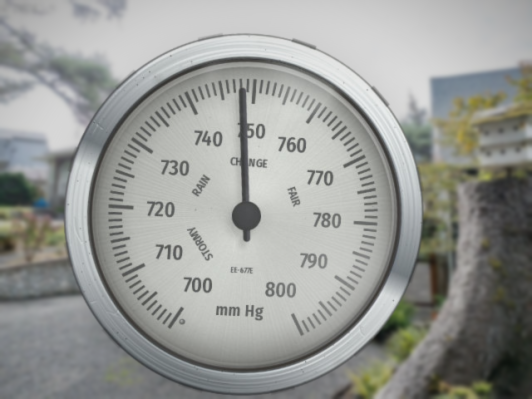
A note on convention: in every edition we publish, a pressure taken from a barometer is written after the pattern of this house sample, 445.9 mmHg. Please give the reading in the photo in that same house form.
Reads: 748 mmHg
